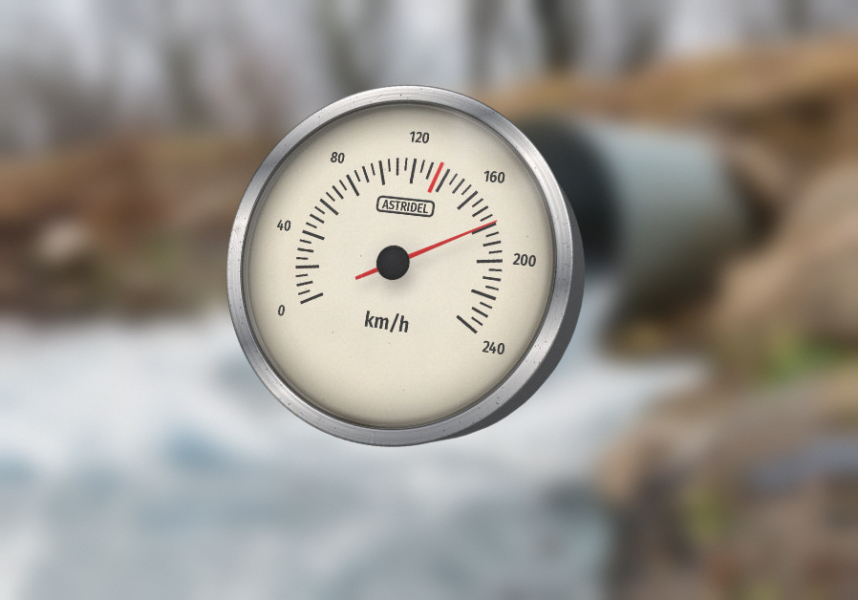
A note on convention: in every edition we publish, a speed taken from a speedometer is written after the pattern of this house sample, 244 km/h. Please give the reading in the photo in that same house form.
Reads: 180 km/h
